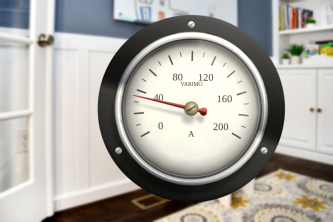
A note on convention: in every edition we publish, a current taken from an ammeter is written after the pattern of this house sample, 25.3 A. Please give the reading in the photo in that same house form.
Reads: 35 A
